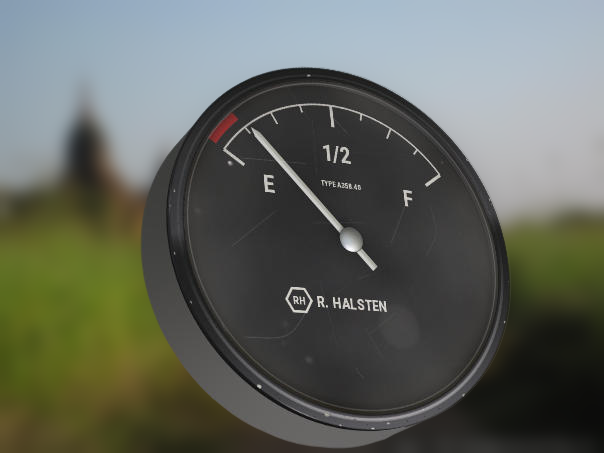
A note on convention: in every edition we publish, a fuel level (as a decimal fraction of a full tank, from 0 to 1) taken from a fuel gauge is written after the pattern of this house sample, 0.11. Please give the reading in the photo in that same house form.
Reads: 0.125
